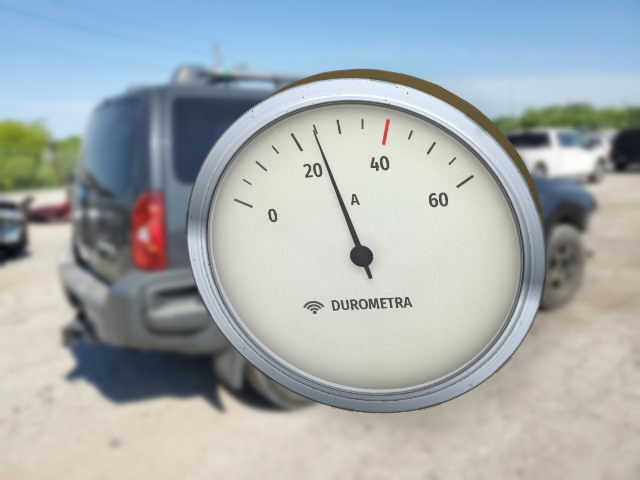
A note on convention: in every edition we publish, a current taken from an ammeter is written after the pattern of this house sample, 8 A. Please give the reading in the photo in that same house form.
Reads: 25 A
